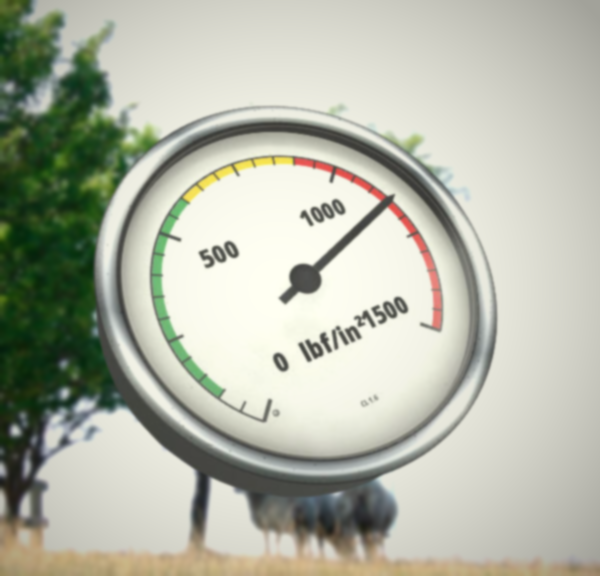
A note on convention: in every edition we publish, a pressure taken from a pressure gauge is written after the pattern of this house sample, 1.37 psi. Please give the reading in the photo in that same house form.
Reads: 1150 psi
